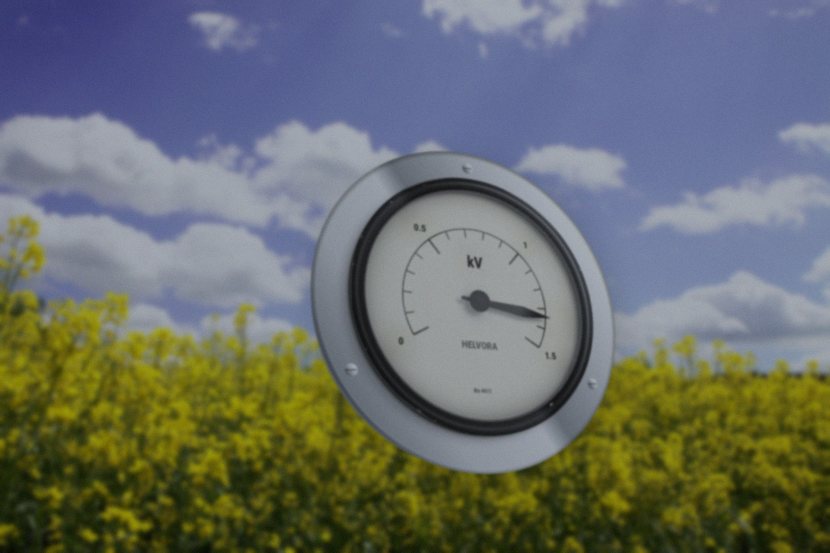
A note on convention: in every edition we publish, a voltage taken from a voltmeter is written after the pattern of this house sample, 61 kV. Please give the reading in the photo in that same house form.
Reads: 1.35 kV
